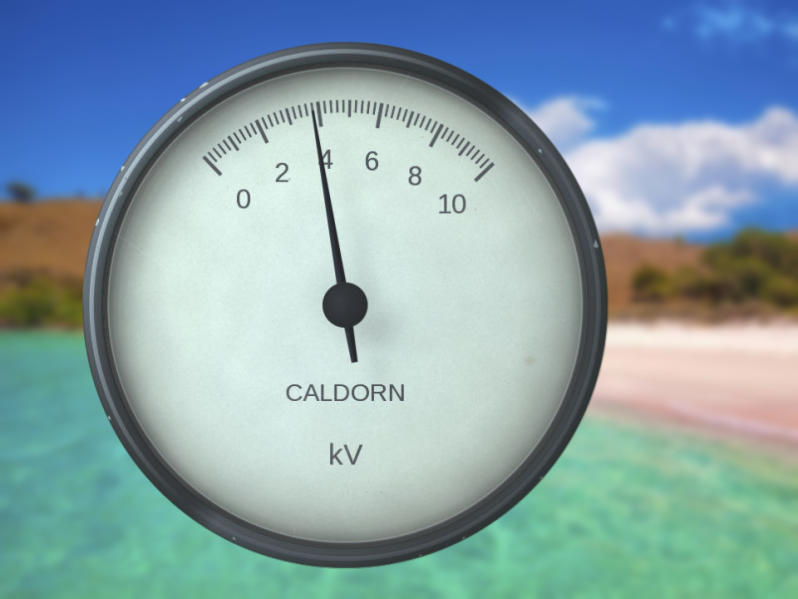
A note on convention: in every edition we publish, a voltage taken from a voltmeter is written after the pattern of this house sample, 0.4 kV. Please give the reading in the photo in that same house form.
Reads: 3.8 kV
